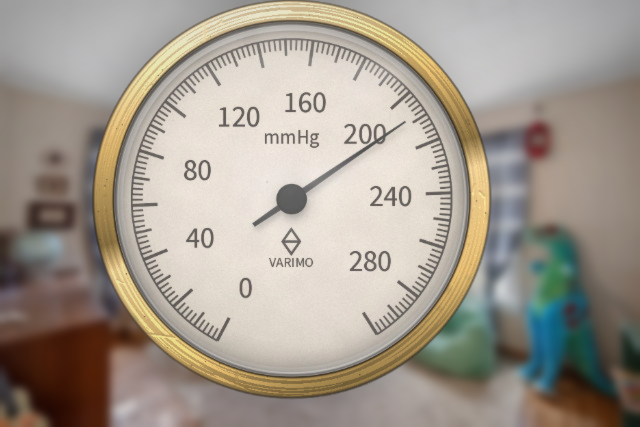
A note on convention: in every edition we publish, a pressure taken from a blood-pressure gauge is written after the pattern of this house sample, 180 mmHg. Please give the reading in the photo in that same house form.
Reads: 208 mmHg
